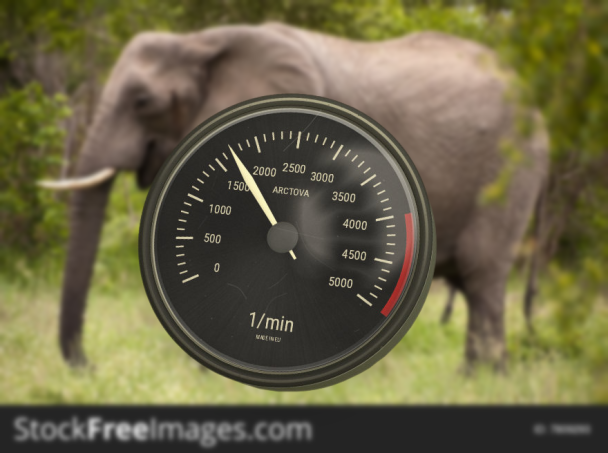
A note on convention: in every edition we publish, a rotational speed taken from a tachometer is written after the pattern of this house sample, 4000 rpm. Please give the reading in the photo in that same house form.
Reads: 1700 rpm
